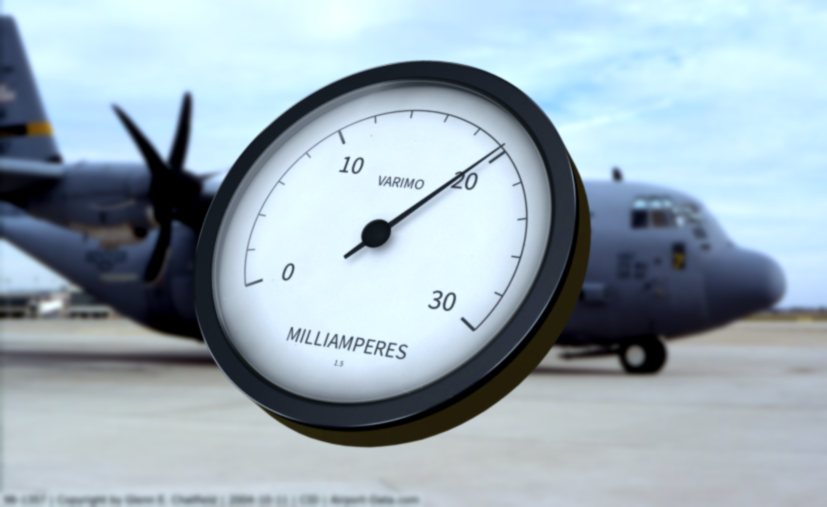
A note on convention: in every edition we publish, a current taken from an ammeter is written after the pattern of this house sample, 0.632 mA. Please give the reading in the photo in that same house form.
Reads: 20 mA
